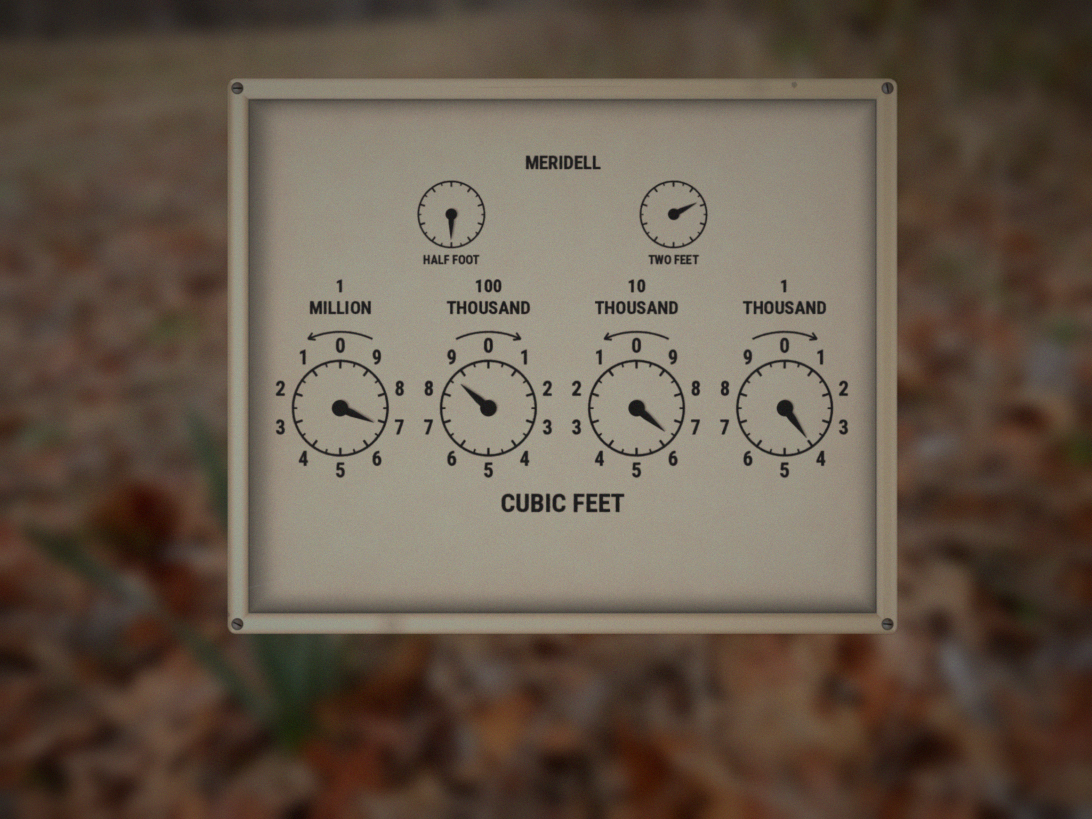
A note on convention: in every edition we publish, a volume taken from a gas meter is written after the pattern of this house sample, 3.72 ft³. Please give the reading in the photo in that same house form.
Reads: 686400 ft³
